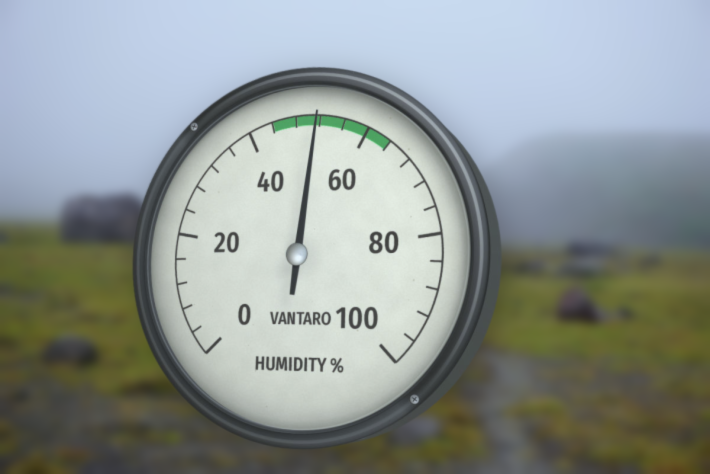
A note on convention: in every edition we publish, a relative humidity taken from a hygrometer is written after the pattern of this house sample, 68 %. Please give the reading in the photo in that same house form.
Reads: 52 %
